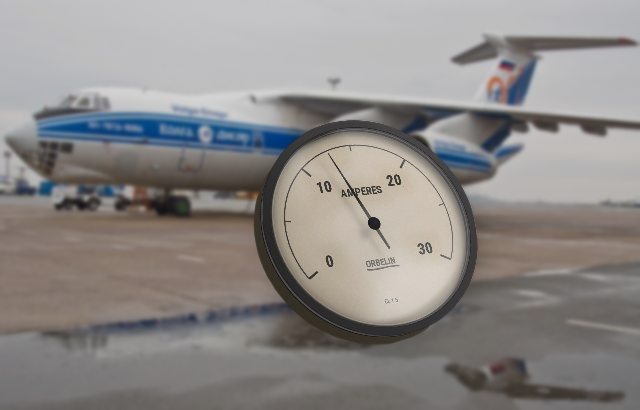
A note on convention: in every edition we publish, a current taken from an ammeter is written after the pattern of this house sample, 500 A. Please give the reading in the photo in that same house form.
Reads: 12.5 A
